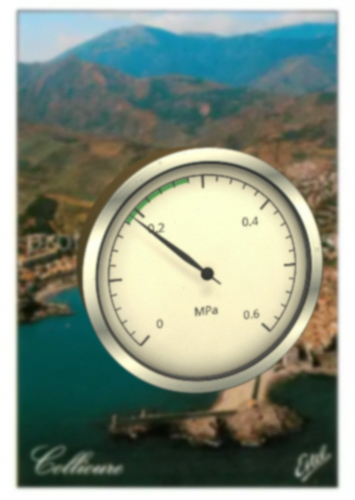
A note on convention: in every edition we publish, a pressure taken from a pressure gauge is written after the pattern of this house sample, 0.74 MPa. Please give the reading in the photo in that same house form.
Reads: 0.19 MPa
